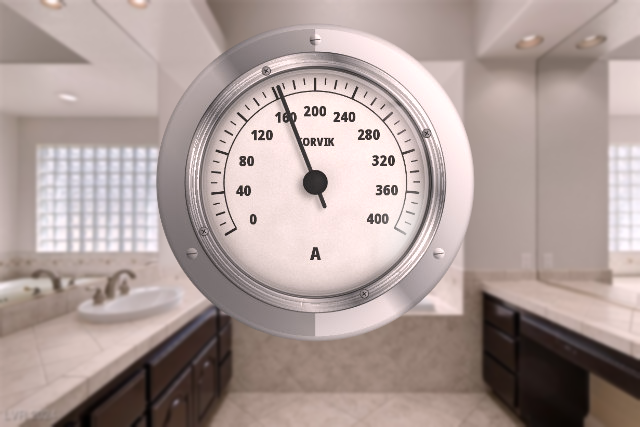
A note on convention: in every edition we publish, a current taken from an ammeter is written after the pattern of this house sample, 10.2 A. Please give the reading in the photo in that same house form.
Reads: 165 A
